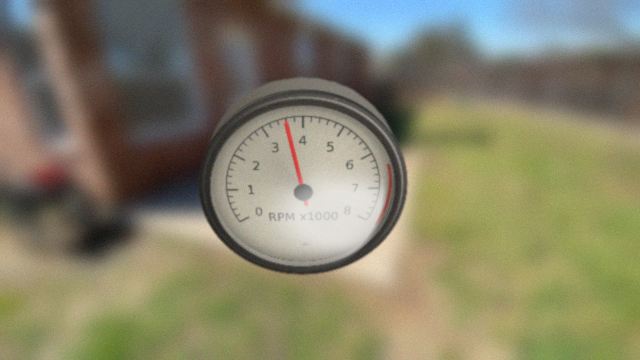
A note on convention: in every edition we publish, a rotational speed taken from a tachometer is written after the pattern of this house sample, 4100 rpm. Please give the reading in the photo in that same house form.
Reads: 3600 rpm
